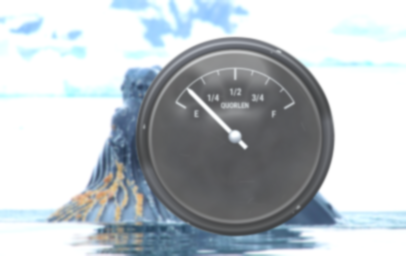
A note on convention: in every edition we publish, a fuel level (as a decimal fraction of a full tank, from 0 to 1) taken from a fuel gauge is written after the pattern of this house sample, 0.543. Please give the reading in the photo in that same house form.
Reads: 0.125
